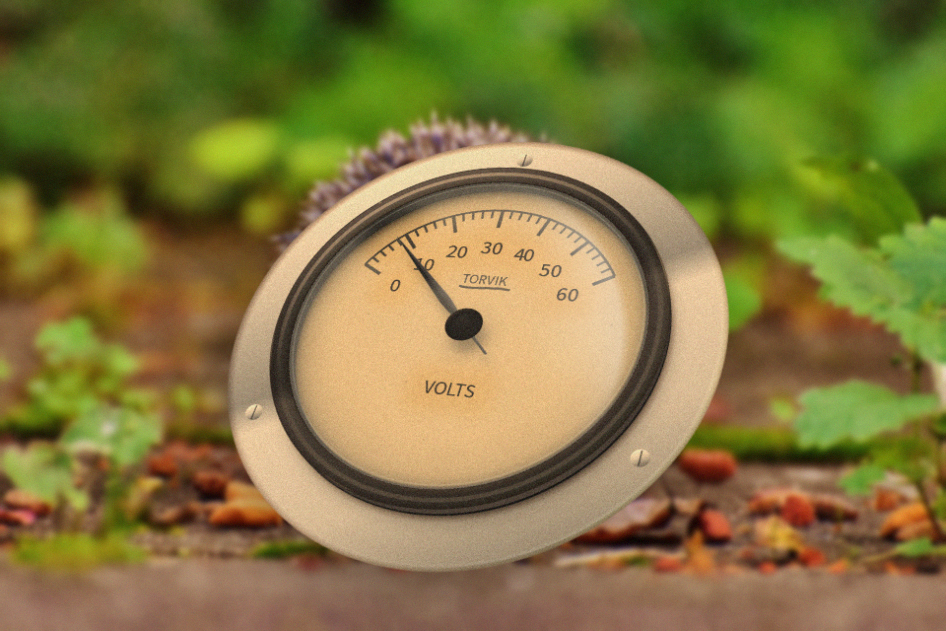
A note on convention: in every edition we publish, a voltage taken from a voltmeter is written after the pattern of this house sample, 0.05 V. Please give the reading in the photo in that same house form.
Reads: 8 V
